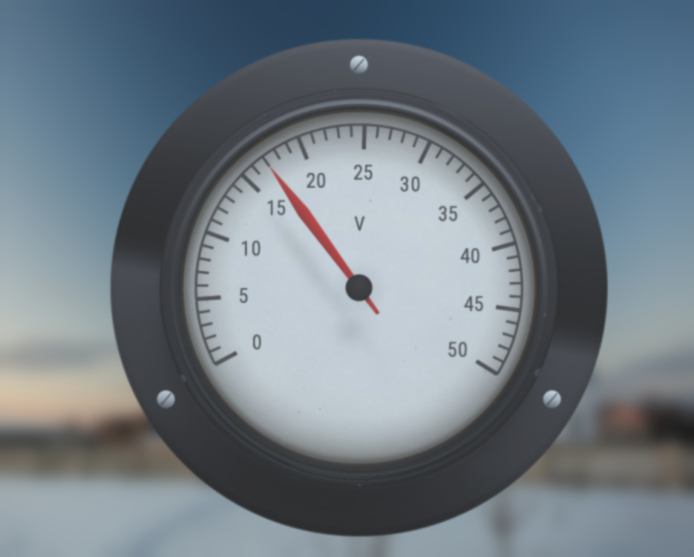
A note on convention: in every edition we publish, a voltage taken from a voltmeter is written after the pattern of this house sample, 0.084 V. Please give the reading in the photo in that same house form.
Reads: 17 V
